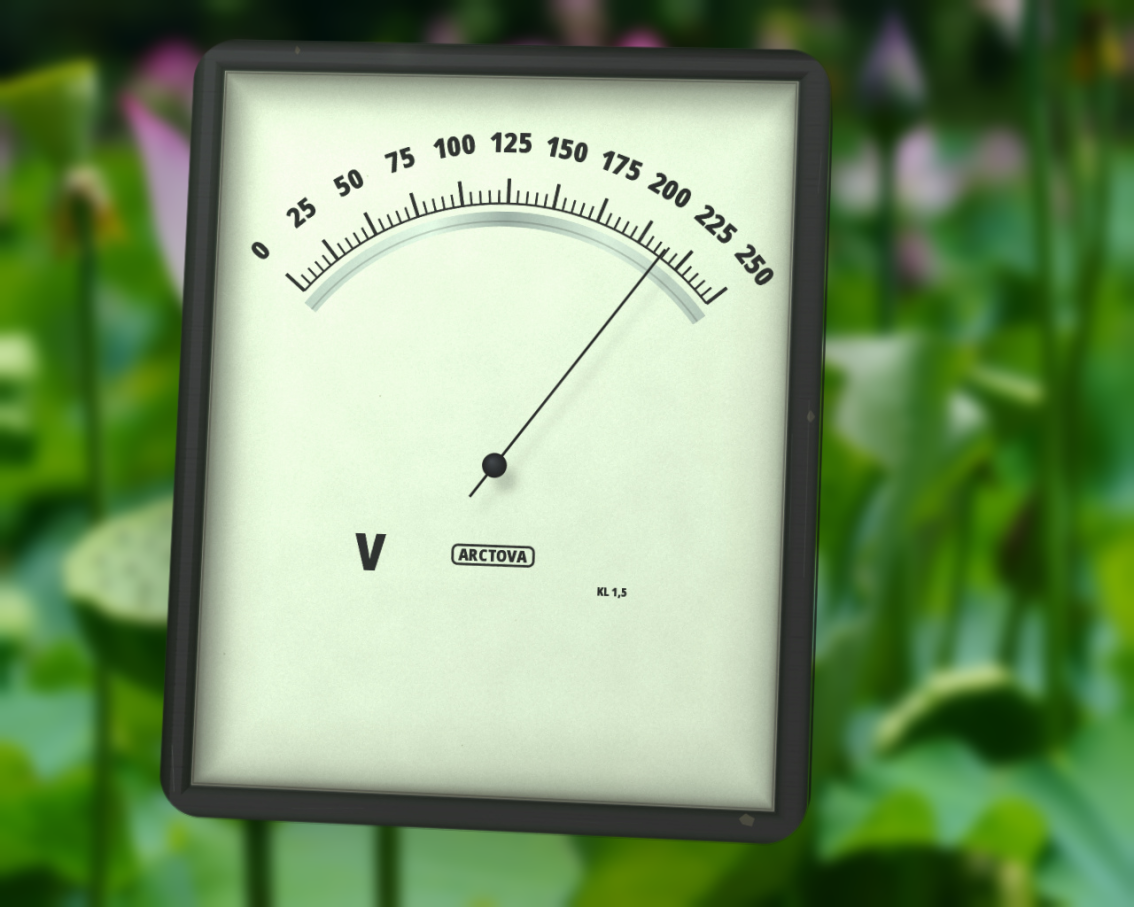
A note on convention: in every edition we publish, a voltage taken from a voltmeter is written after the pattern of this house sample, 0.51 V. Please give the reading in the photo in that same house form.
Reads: 215 V
